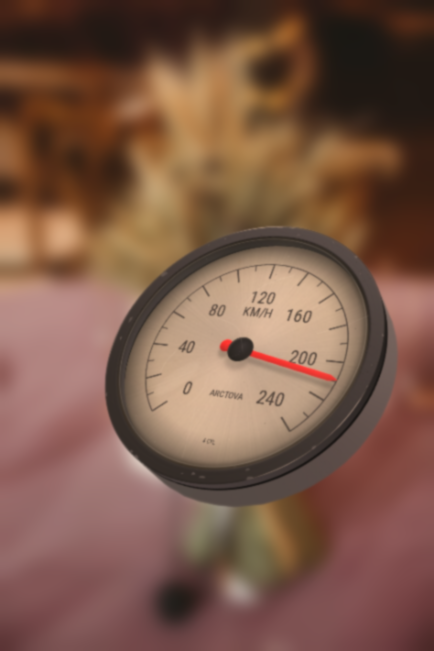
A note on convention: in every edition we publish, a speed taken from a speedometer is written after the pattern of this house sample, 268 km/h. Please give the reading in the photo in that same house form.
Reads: 210 km/h
